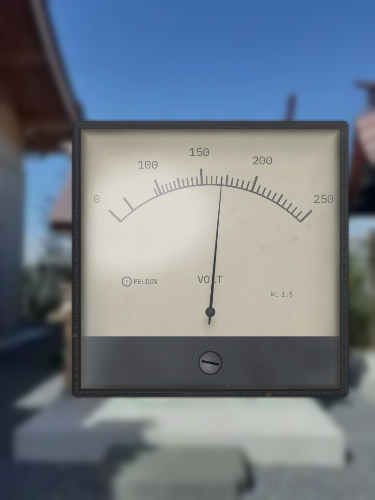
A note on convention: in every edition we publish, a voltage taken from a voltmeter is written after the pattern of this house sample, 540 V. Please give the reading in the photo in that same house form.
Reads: 170 V
